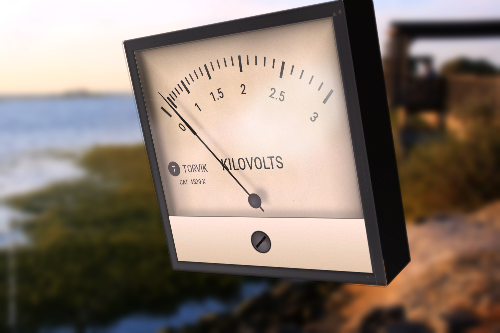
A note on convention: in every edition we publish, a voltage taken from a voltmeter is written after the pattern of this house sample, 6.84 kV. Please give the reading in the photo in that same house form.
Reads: 0.5 kV
